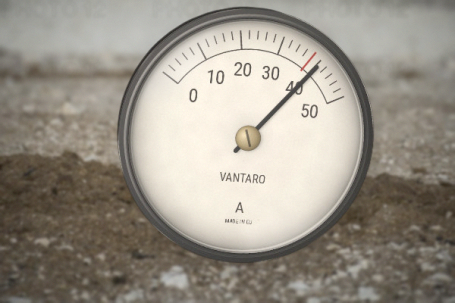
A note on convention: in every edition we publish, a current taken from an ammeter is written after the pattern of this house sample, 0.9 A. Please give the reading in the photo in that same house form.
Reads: 40 A
